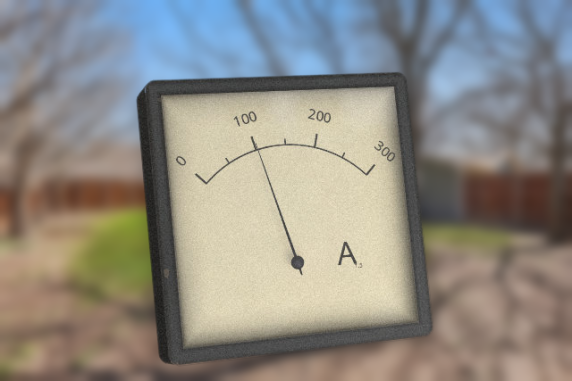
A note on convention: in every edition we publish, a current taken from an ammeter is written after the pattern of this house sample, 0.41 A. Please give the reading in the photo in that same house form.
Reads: 100 A
